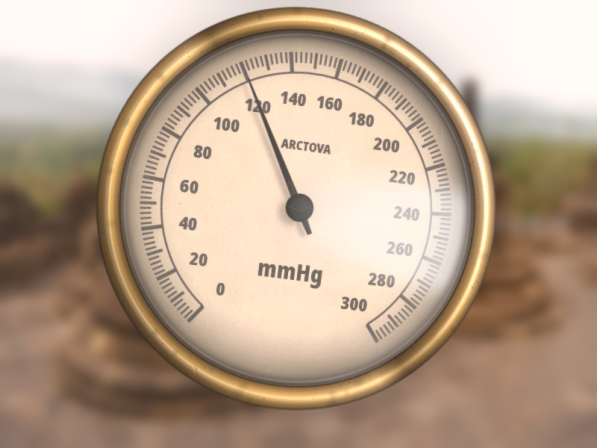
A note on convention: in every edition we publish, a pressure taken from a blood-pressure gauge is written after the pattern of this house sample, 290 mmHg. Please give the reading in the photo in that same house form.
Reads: 120 mmHg
